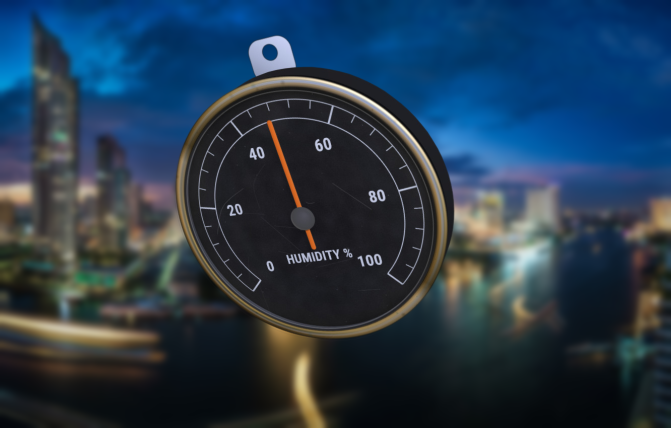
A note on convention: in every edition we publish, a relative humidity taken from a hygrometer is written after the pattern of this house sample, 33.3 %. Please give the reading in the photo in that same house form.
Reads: 48 %
